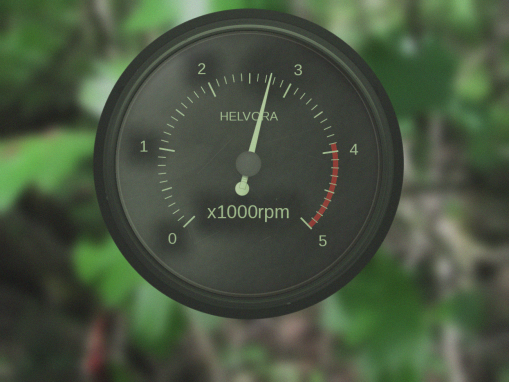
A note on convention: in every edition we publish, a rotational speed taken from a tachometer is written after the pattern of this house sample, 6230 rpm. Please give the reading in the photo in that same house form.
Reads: 2750 rpm
